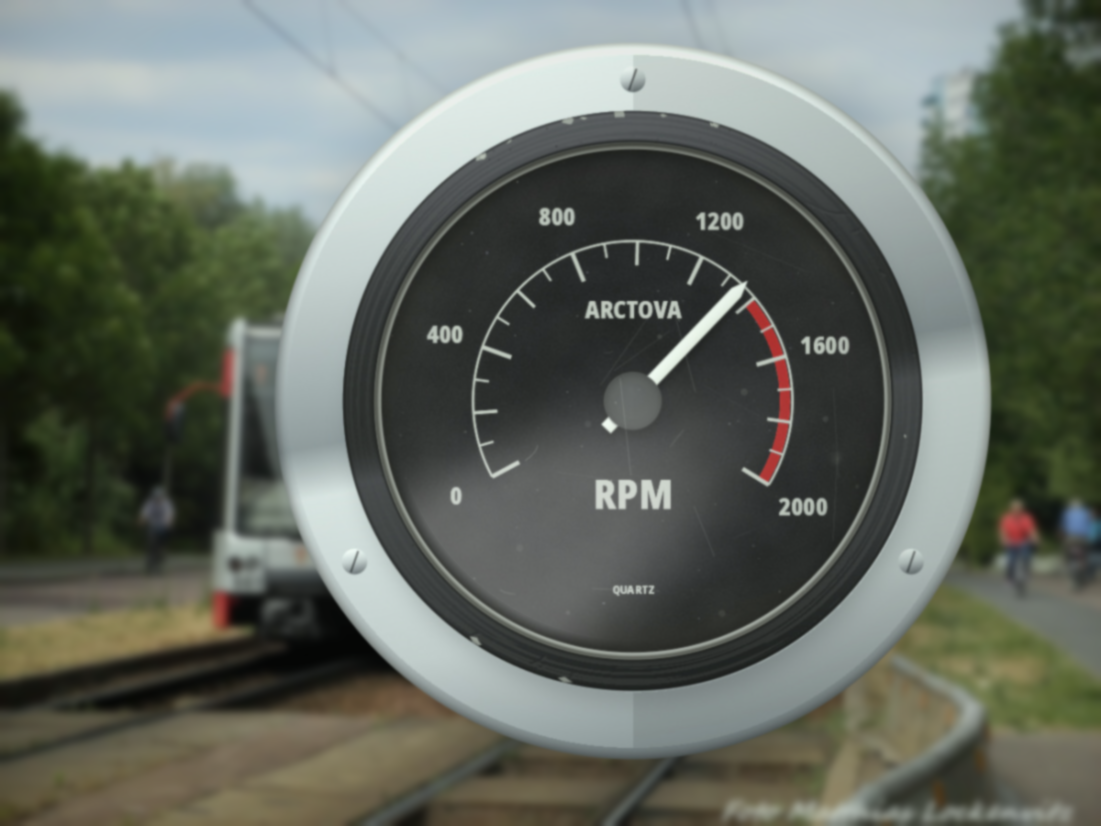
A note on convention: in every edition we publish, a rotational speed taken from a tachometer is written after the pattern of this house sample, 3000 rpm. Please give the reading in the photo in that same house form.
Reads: 1350 rpm
